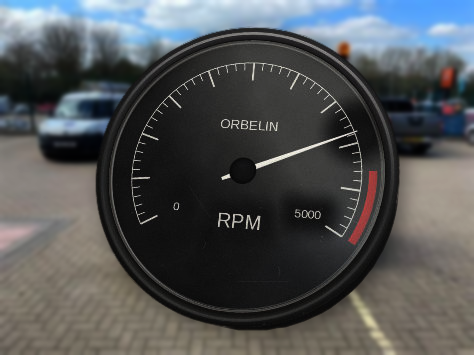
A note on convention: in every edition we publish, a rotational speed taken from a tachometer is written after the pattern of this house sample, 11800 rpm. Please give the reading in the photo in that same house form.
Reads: 3900 rpm
